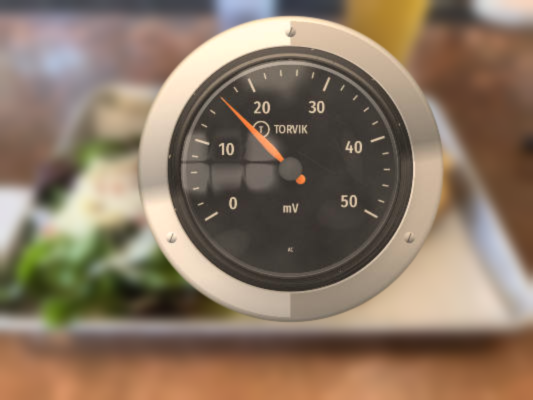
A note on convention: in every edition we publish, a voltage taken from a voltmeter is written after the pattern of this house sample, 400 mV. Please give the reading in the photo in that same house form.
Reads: 16 mV
